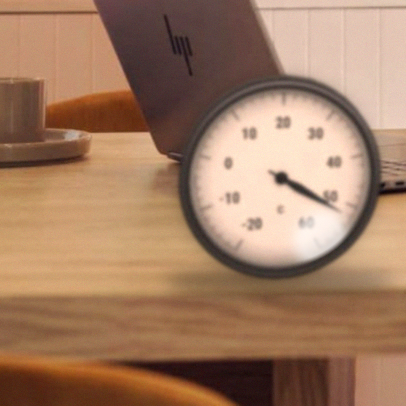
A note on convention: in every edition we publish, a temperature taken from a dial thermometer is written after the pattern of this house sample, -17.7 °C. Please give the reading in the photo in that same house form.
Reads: 52 °C
